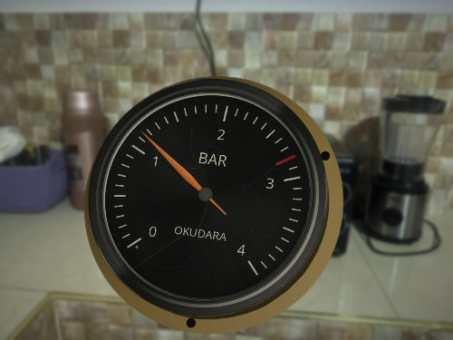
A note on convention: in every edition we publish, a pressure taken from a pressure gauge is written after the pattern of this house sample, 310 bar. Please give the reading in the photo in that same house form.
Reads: 1.15 bar
